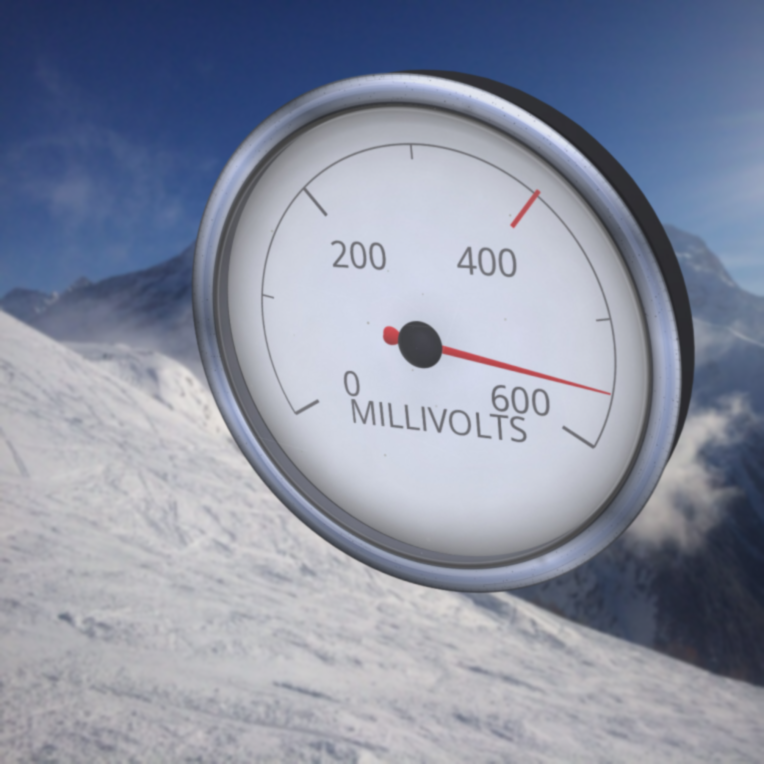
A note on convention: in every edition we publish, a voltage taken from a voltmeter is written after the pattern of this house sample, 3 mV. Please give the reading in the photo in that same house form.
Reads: 550 mV
